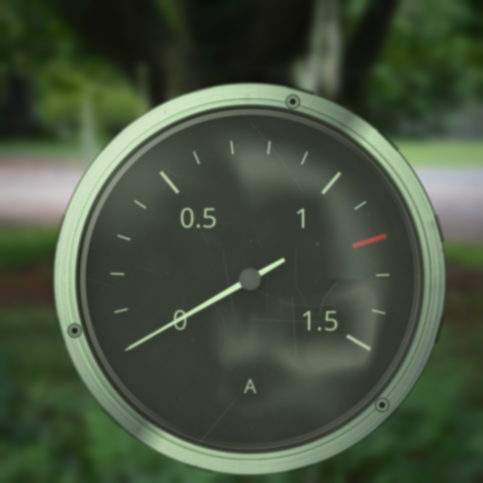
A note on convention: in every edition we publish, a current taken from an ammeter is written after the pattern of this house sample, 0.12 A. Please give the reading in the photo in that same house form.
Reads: 0 A
